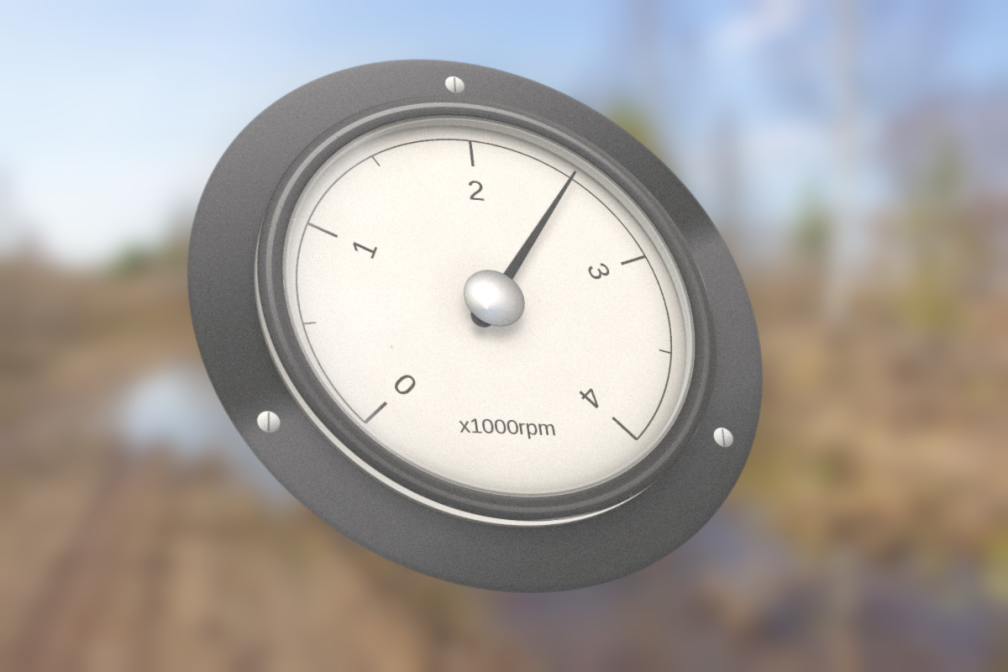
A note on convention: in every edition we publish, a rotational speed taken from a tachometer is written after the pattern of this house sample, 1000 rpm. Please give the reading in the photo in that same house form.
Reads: 2500 rpm
